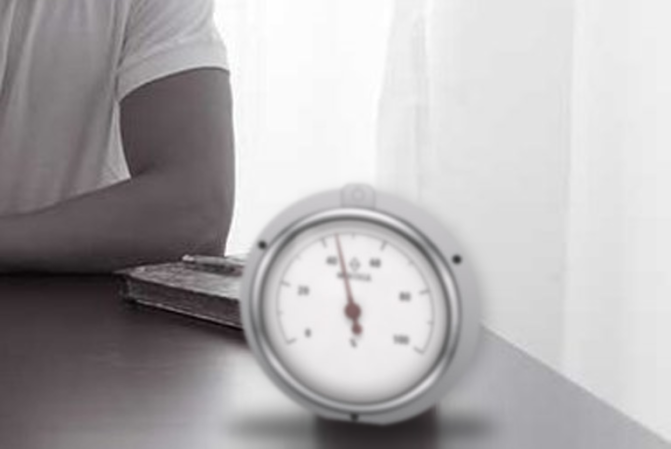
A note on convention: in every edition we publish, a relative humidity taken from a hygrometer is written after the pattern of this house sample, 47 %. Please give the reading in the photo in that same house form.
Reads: 45 %
